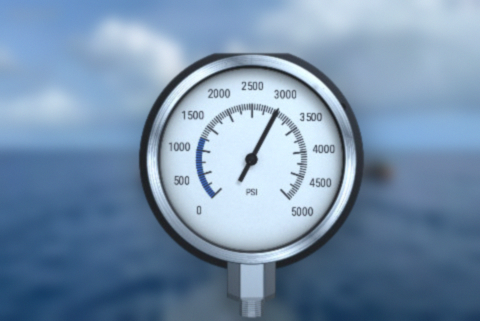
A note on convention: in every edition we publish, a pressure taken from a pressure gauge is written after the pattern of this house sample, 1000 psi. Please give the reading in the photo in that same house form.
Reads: 3000 psi
